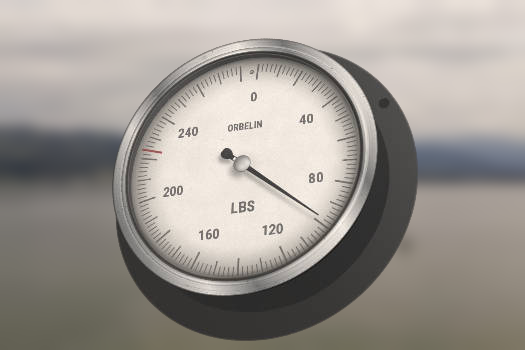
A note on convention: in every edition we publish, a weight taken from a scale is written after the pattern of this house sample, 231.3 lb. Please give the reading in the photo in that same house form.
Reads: 98 lb
